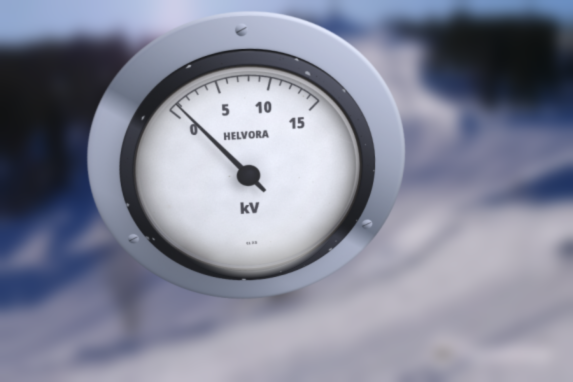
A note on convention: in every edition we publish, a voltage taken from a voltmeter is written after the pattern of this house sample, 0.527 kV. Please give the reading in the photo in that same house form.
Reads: 1 kV
